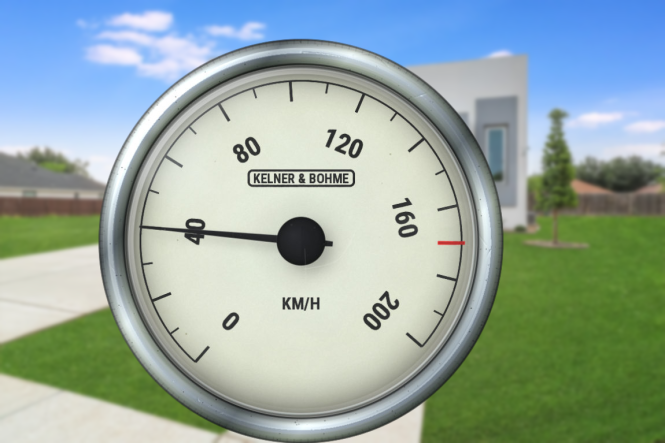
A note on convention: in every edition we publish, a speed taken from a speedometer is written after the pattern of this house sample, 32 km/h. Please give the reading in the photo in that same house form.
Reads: 40 km/h
